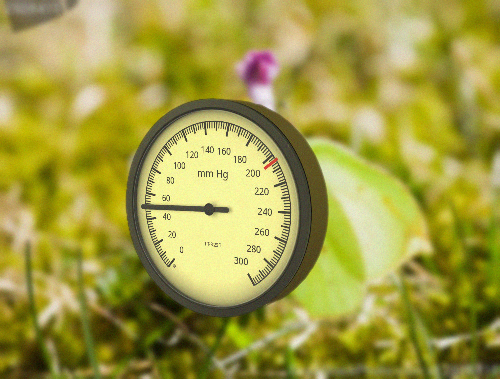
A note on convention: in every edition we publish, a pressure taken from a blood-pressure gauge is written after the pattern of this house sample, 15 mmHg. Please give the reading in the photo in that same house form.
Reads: 50 mmHg
